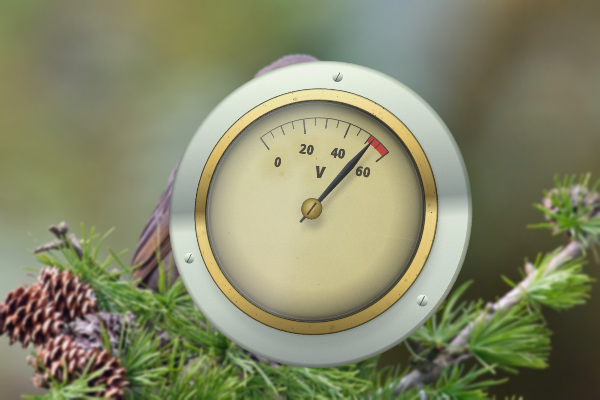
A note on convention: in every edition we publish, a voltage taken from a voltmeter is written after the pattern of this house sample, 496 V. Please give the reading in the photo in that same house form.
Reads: 52.5 V
